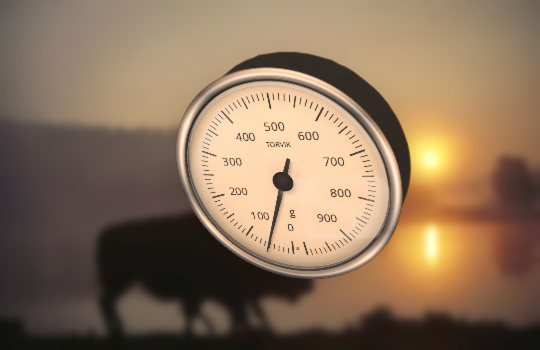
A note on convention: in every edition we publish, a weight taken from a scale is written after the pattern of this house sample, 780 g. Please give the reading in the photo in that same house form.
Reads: 50 g
